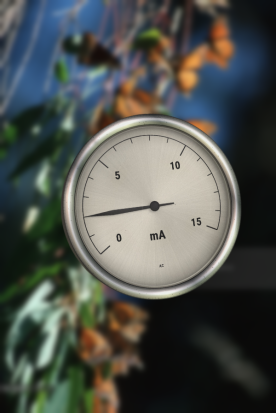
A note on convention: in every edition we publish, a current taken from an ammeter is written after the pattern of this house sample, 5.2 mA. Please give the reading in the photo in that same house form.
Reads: 2 mA
